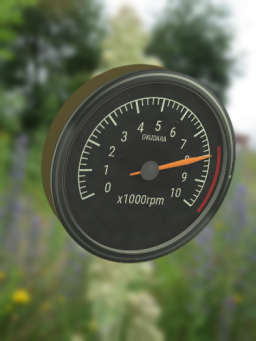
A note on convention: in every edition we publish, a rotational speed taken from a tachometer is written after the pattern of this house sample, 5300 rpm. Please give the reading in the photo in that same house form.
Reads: 8000 rpm
